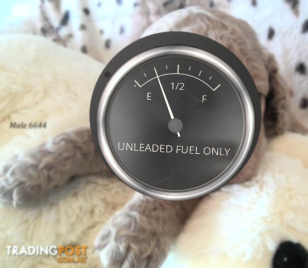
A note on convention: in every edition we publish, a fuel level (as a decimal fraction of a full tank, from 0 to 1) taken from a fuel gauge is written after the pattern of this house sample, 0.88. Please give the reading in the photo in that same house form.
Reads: 0.25
